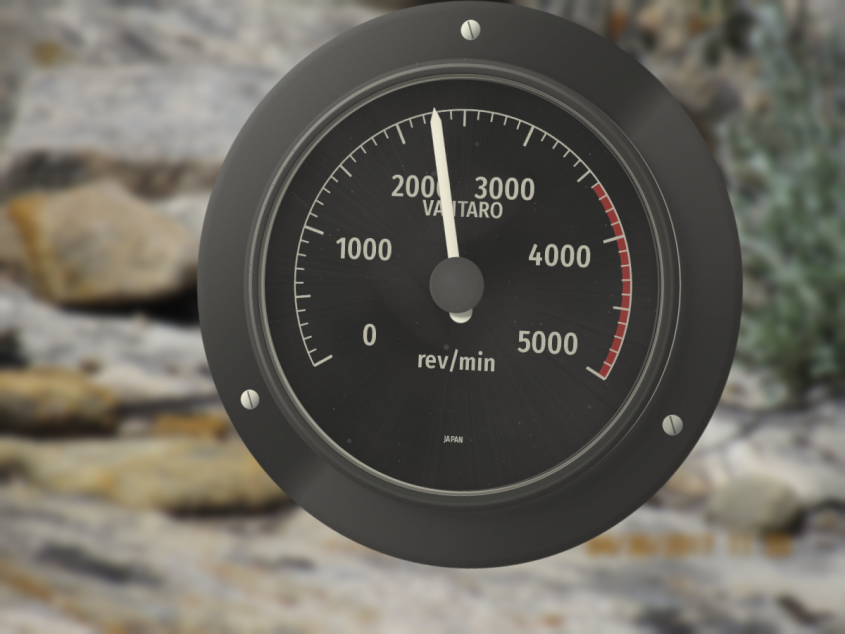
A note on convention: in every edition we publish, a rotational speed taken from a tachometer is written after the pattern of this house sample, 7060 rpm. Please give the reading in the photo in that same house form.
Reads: 2300 rpm
